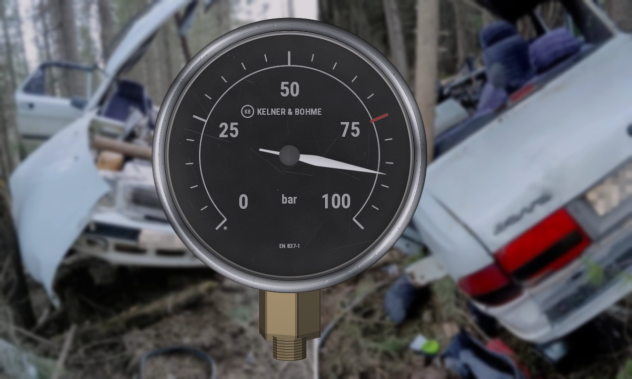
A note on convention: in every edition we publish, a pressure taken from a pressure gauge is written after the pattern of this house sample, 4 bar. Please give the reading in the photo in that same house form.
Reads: 87.5 bar
